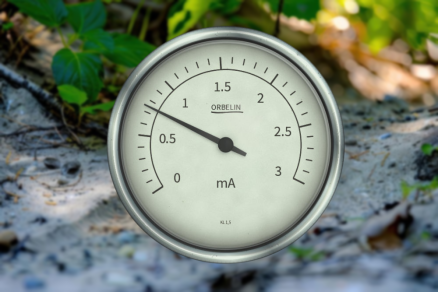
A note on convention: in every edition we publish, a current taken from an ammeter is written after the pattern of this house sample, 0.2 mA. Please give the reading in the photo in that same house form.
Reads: 0.75 mA
